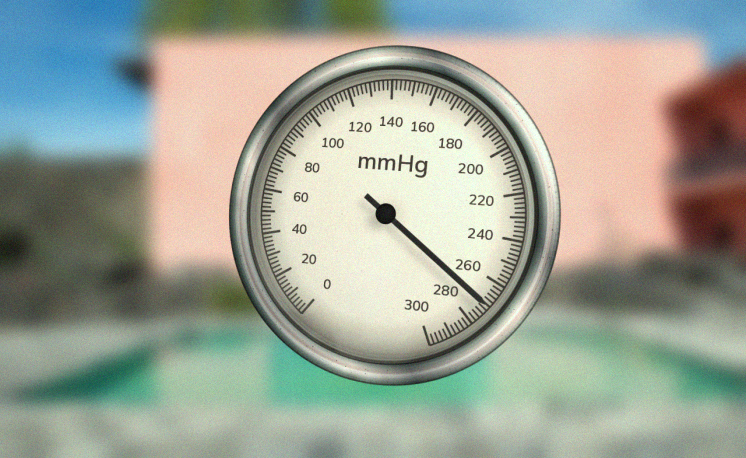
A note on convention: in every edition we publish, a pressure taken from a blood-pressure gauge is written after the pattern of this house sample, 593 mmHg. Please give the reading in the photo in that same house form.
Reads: 270 mmHg
